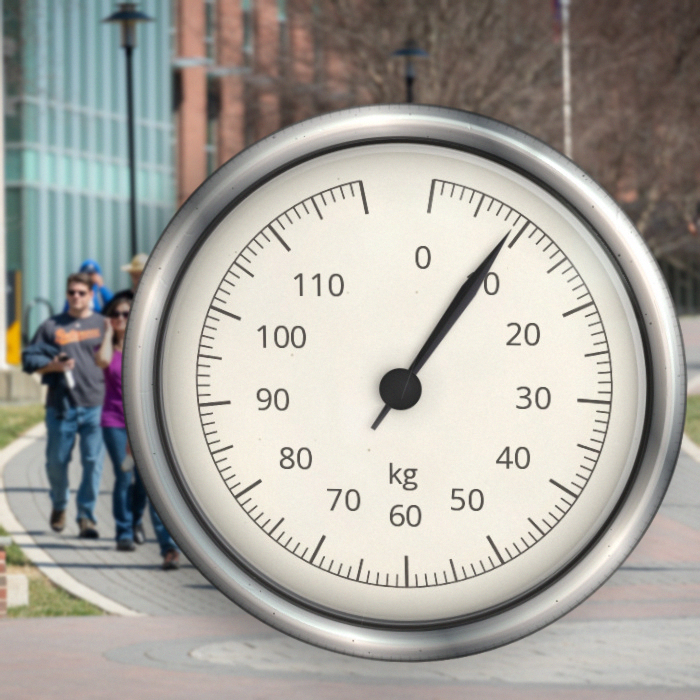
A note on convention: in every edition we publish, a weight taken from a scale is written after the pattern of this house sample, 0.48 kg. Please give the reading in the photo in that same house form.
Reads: 9 kg
